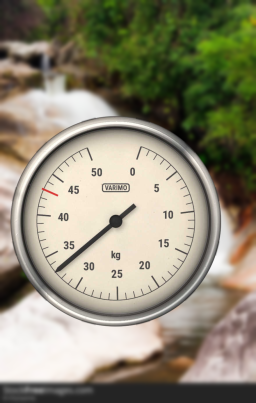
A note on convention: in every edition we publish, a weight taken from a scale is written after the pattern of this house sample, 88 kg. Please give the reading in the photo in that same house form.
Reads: 33 kg
